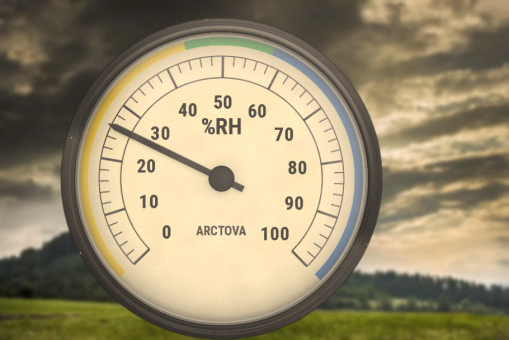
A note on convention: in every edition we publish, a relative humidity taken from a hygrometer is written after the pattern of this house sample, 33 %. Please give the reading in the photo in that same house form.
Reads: 26 %
